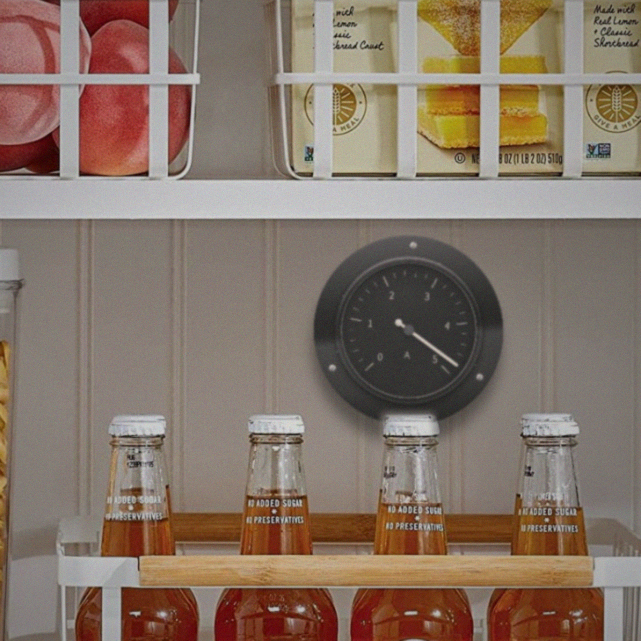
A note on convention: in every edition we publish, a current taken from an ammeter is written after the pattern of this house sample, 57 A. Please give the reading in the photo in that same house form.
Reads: 4.8 A
